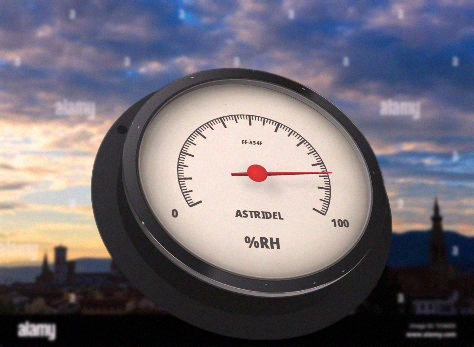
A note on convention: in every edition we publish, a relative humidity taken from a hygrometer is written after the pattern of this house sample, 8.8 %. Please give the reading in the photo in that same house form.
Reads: 85 %
